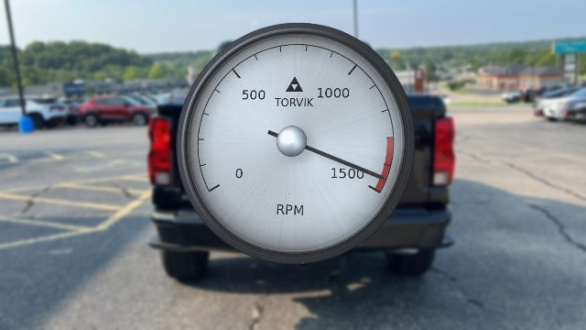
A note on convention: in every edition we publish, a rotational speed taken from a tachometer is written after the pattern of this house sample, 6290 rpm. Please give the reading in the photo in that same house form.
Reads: 1450 rpm
